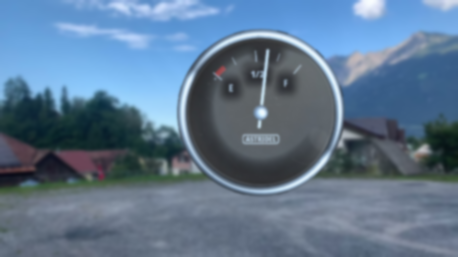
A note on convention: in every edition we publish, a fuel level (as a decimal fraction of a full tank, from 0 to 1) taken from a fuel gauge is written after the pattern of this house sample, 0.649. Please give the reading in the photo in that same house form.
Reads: 0.625
